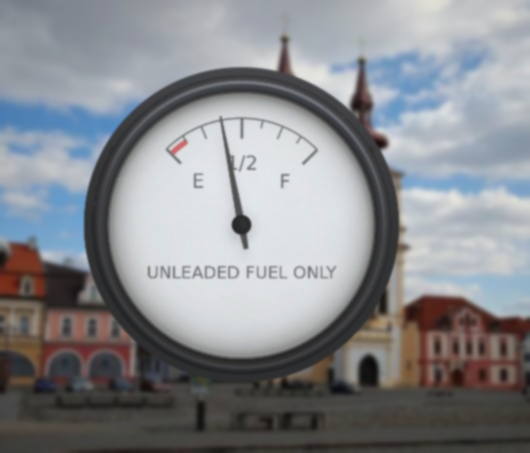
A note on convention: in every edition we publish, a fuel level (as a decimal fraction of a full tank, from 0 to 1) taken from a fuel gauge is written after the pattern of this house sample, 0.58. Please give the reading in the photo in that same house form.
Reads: 0.375
